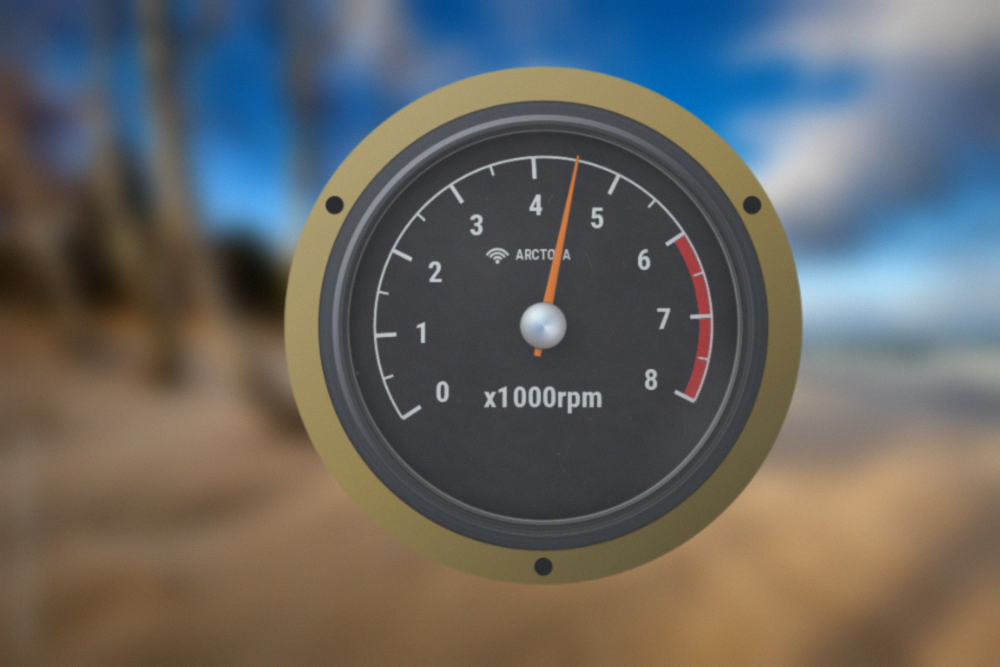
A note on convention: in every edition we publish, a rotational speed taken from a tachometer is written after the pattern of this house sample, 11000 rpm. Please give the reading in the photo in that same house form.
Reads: 4500 rpm
